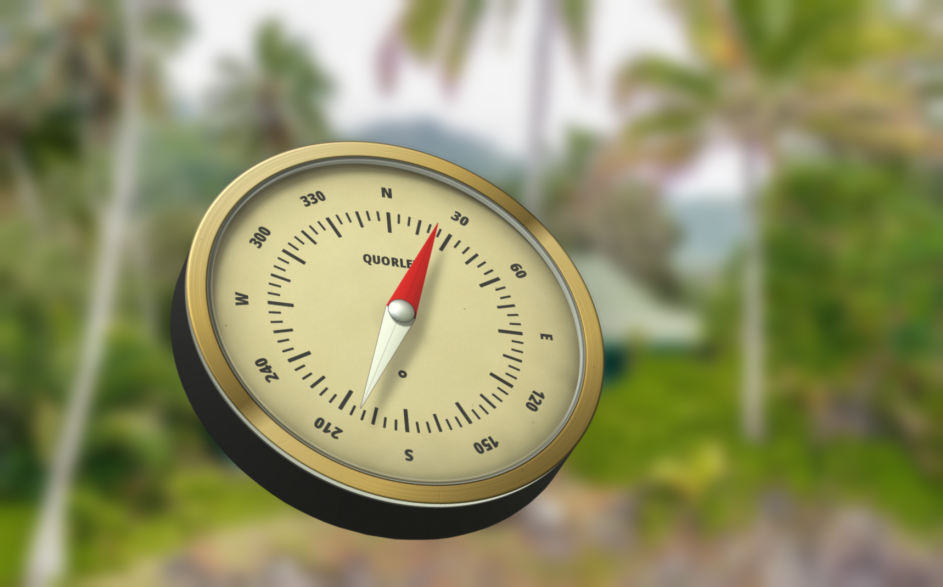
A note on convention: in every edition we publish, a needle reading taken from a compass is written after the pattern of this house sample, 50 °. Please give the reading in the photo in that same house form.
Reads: 22.5 °
